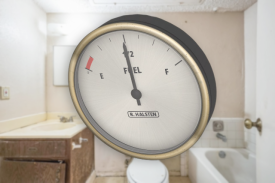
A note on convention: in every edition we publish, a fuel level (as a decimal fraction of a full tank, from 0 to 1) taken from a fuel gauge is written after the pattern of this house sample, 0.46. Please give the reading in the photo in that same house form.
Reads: 0.5
